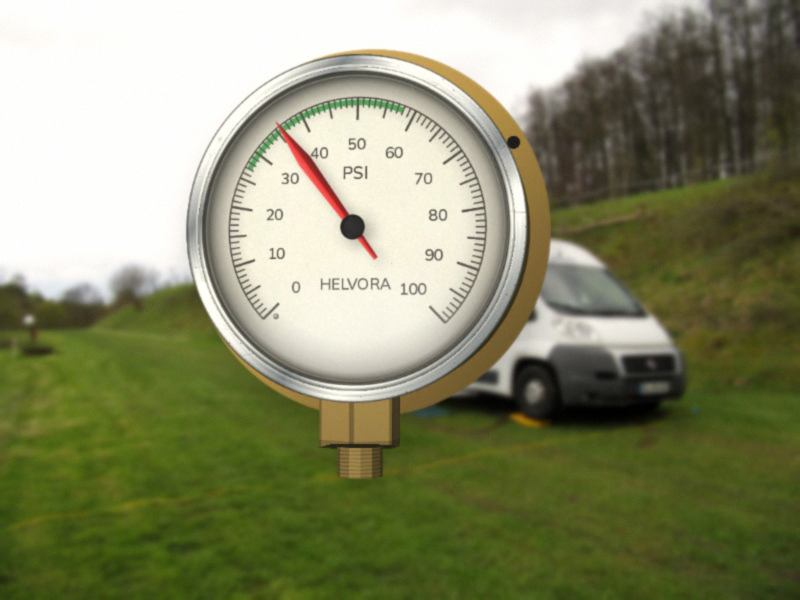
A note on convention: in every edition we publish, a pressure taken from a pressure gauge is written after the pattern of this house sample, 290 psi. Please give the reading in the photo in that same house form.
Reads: 36 psi
